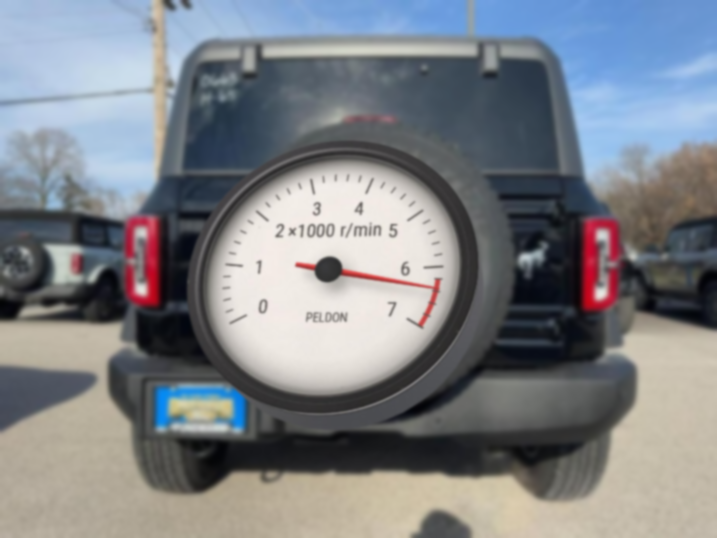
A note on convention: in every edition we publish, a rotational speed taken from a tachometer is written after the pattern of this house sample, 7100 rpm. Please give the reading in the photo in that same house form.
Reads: 6400 rpm
